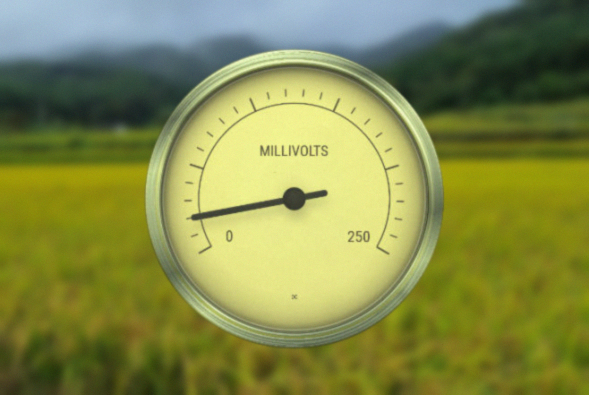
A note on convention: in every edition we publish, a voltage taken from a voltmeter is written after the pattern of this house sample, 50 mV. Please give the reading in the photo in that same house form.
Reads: 20 mV
